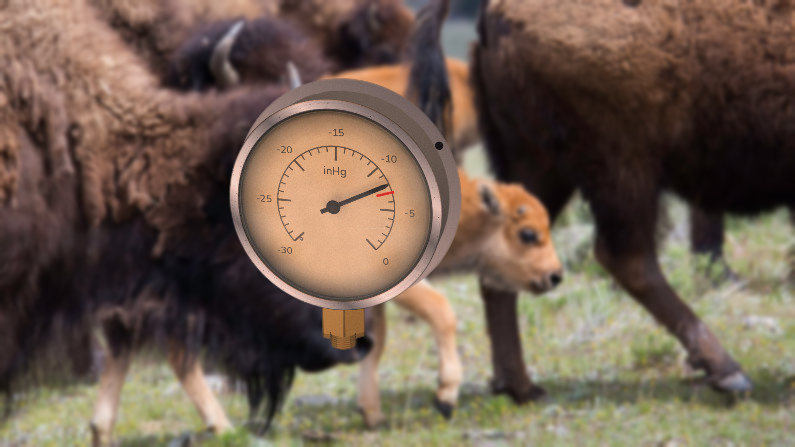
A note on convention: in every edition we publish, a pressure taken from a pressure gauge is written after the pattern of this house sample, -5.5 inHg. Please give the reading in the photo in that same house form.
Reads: -8 inHg
